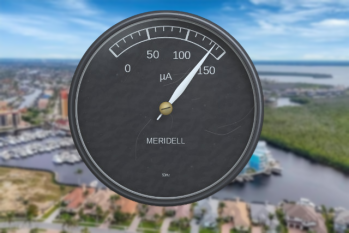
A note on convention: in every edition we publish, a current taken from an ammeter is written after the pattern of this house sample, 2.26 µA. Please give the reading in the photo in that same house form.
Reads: 135 µA
